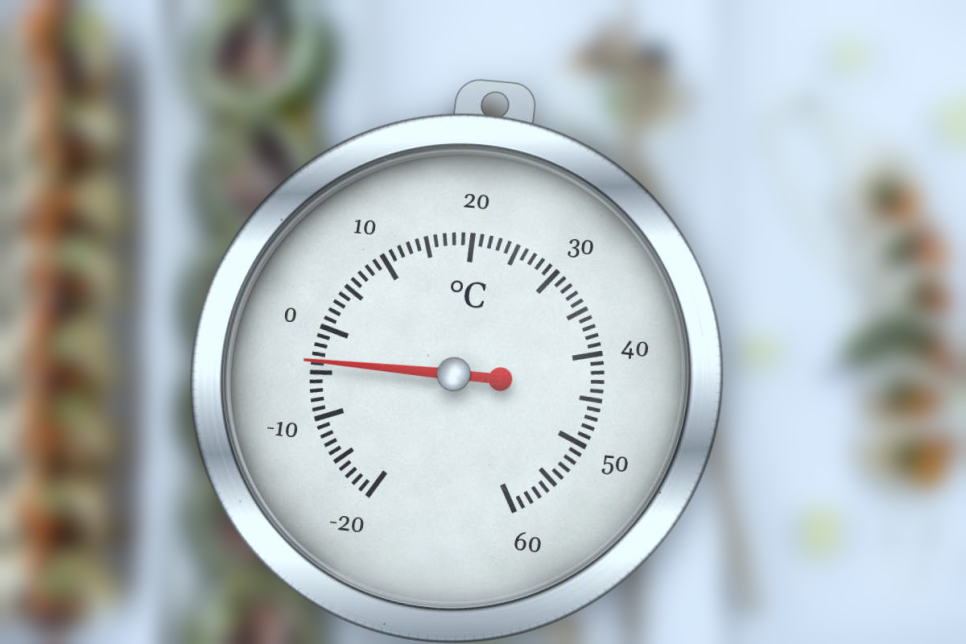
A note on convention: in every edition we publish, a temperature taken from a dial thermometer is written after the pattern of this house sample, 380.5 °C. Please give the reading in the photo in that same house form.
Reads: -4 °C
